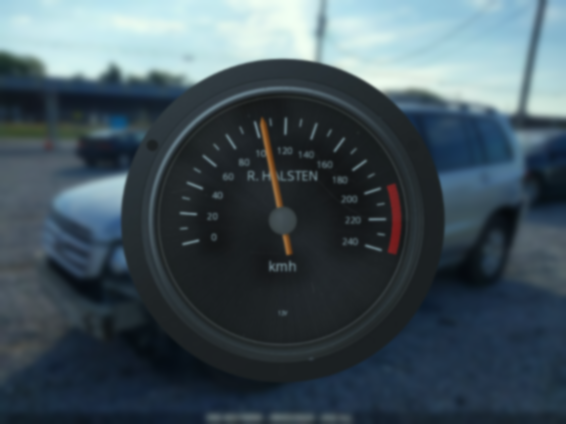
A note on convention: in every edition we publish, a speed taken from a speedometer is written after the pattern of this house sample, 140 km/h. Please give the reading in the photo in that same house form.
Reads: 105 km/h
